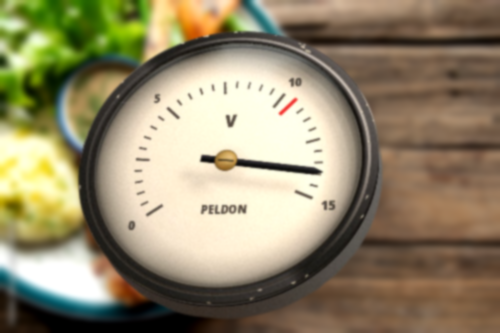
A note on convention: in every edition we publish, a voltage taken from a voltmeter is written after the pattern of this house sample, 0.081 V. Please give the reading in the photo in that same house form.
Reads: 14 V
